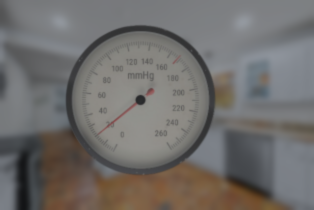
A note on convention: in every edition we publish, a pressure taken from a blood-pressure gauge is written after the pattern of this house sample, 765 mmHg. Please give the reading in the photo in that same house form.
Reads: 20 mmHg
